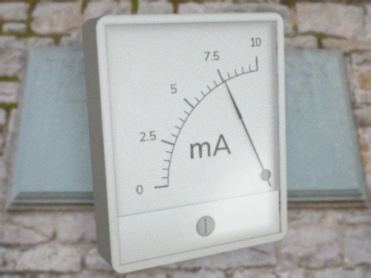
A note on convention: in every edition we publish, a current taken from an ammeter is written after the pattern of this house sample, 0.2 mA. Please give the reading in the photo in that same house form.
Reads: 7.5 mA
